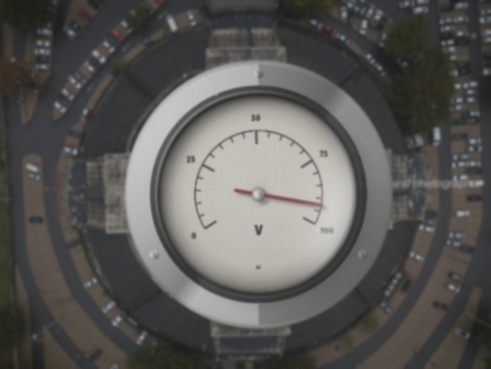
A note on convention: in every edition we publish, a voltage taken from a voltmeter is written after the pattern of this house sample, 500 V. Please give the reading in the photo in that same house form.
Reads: 92.5 V
